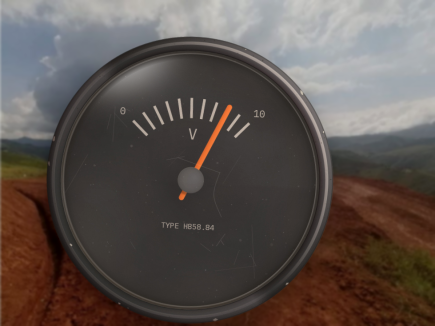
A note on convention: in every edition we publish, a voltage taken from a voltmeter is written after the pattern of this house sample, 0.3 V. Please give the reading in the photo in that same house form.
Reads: 8 V
